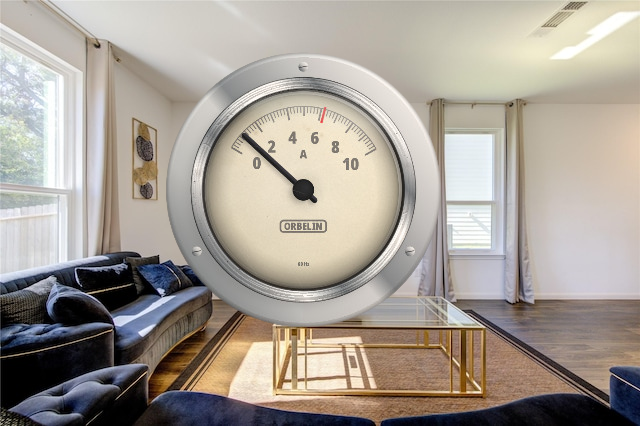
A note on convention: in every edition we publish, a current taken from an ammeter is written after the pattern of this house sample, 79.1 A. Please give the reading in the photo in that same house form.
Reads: 1 A
